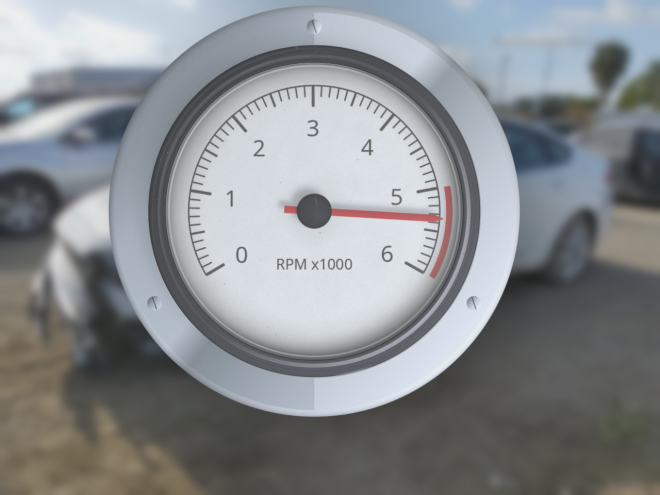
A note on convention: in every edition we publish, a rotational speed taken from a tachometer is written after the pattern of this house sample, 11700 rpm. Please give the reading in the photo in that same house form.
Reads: 5350 rpm
